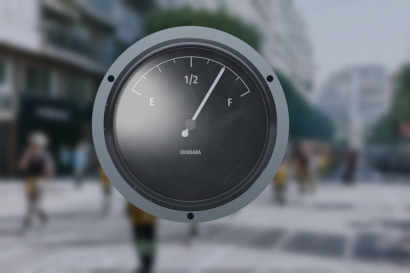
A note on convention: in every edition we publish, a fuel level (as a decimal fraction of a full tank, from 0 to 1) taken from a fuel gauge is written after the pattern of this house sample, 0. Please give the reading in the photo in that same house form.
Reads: 0.75
